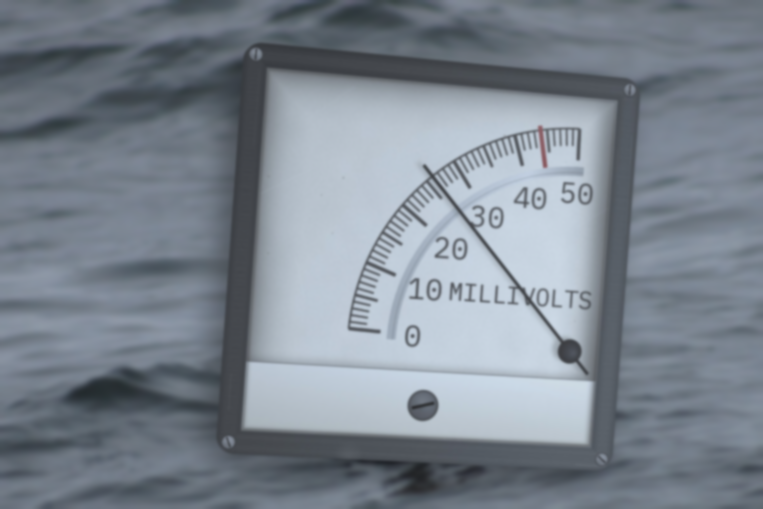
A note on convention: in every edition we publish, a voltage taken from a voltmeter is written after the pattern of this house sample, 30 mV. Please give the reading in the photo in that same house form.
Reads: 26 mV
